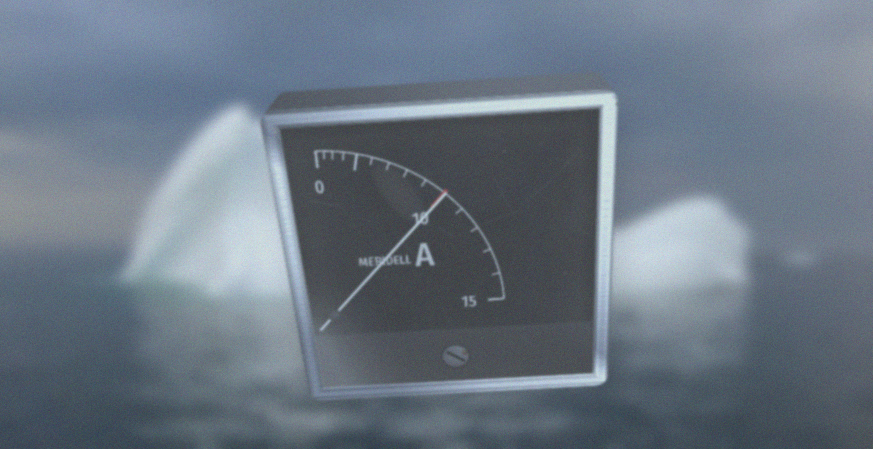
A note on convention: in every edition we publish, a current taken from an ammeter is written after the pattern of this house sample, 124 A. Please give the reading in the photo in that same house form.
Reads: 10 A
